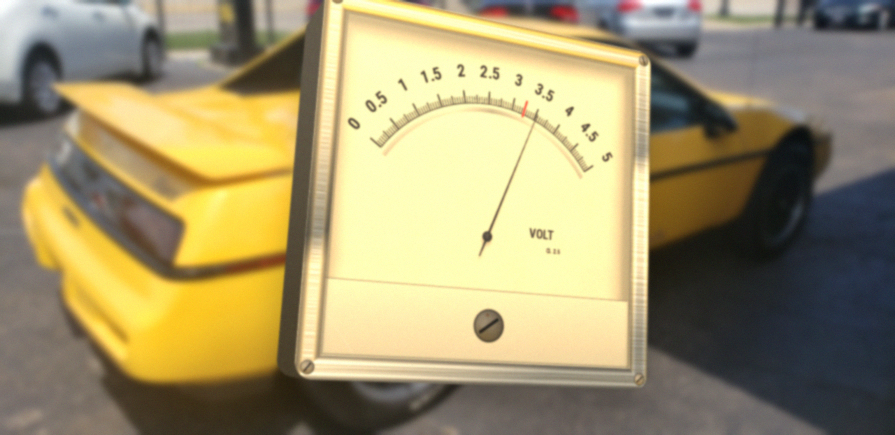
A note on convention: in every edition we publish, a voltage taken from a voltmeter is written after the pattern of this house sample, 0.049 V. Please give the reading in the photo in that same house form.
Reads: 3.5 V
